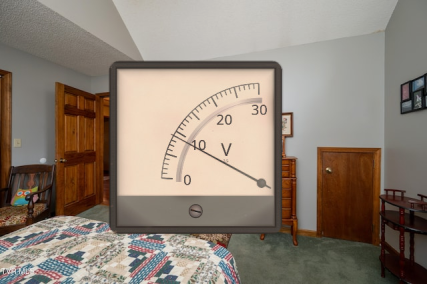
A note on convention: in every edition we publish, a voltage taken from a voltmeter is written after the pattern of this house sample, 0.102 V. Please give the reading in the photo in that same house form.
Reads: 9 V
